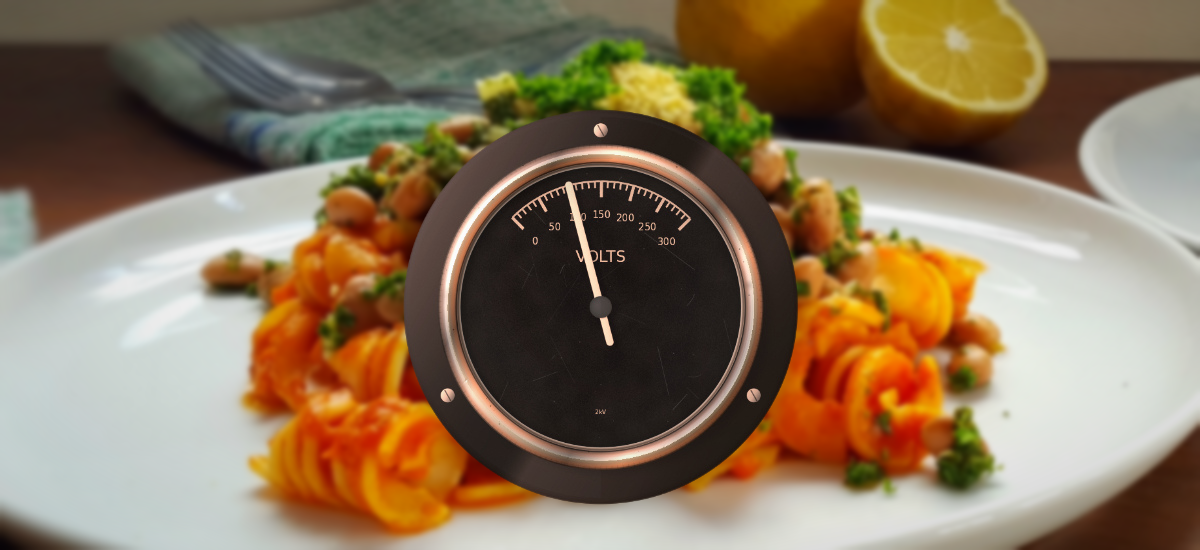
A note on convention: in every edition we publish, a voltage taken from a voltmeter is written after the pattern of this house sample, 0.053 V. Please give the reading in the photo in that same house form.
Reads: 100 V
